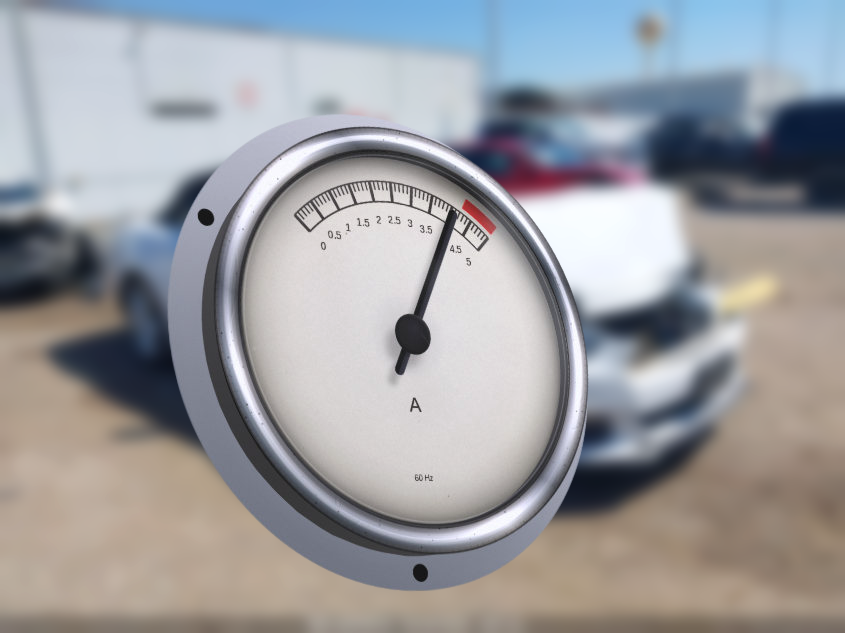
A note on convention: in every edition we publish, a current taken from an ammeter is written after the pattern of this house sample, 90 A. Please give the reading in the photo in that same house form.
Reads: 4 A
